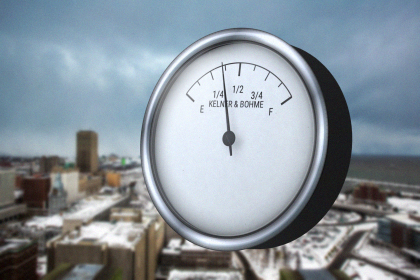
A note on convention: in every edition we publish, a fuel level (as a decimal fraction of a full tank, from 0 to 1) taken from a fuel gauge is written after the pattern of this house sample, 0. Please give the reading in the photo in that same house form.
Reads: 0.375
